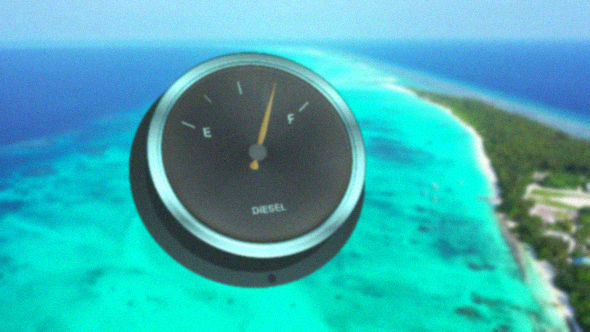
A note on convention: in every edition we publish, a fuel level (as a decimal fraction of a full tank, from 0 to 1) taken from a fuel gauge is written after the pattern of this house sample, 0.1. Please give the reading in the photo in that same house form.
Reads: 0.75
